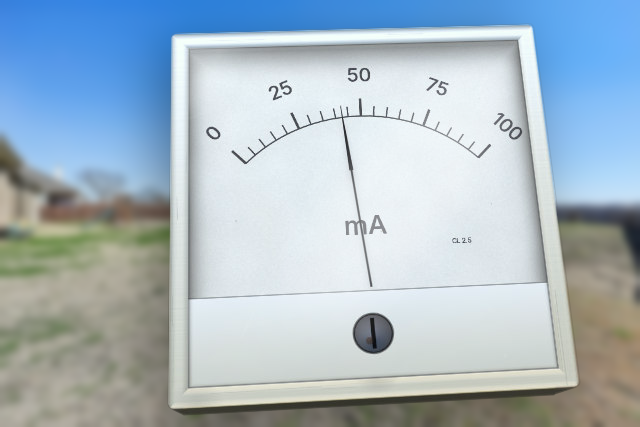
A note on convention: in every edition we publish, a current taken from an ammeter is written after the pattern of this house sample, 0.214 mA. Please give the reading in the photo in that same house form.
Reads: 42.5 mA
